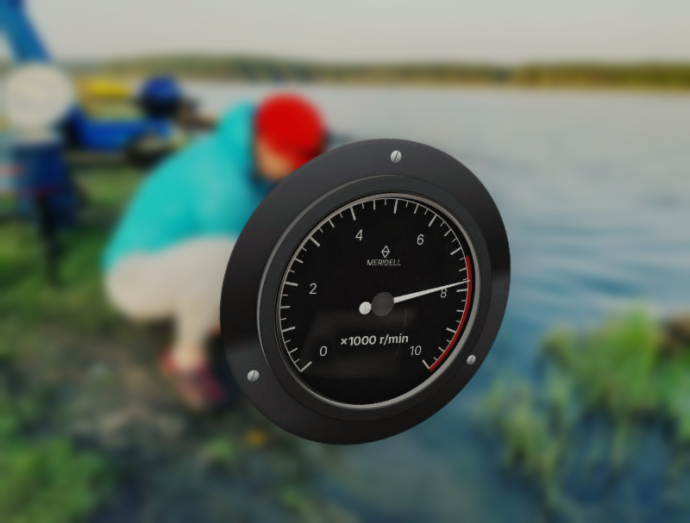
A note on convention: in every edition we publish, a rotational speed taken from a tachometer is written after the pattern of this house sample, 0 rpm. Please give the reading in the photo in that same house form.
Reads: 7750 rpm
